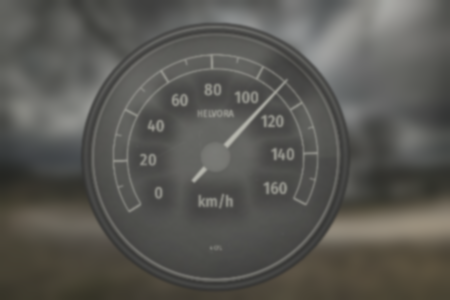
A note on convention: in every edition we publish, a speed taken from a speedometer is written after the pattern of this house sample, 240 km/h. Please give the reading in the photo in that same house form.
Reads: 110 km/h
